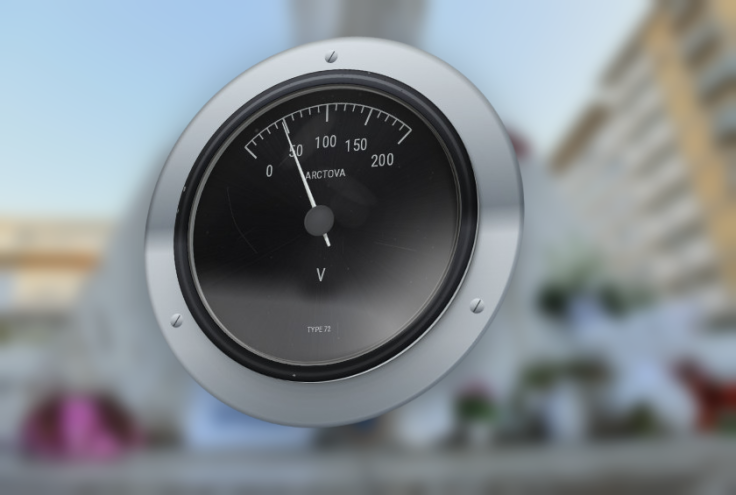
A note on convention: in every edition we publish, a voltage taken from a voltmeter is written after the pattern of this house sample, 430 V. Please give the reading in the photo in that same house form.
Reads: 50 V
